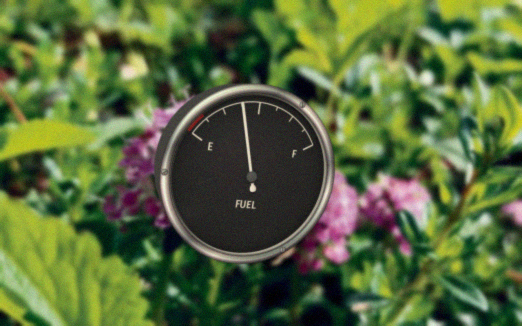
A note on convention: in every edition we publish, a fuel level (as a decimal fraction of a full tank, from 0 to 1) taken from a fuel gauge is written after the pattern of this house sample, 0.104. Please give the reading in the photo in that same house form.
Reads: 0.375
